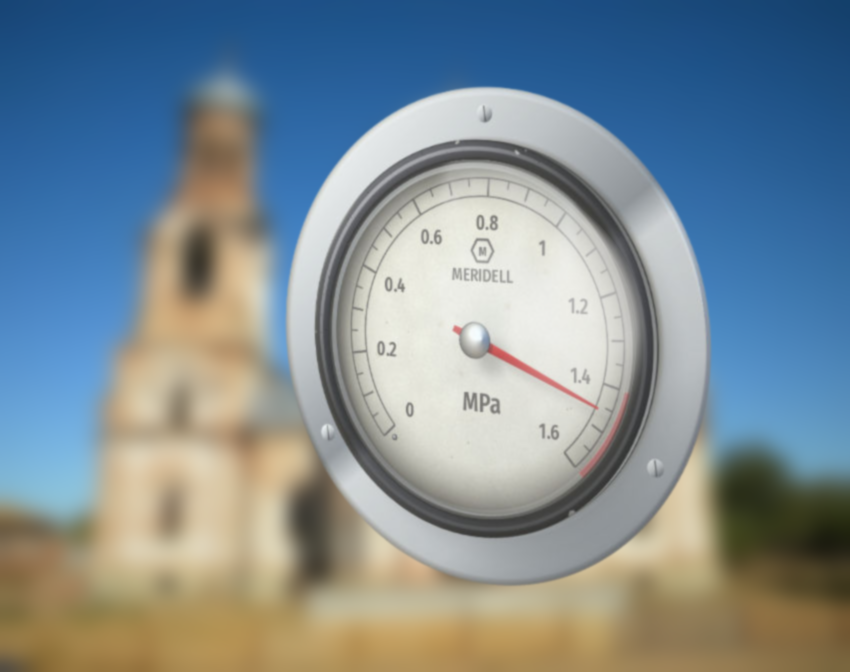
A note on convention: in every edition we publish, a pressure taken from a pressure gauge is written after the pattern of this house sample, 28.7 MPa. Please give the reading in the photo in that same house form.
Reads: 1.45 MPa
